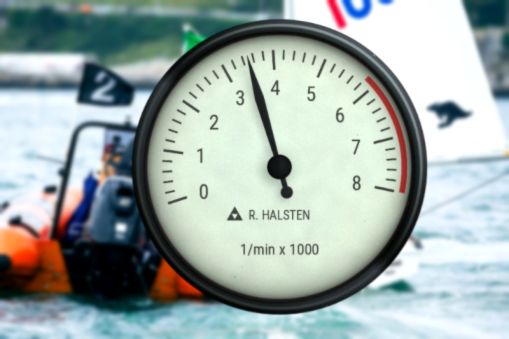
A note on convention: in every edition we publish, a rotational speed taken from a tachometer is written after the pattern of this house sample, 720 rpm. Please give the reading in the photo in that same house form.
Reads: 3500 rpm
